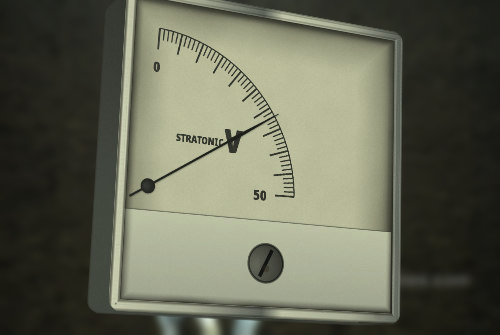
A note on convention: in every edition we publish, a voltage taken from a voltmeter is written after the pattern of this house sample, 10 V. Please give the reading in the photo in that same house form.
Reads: 32 V
